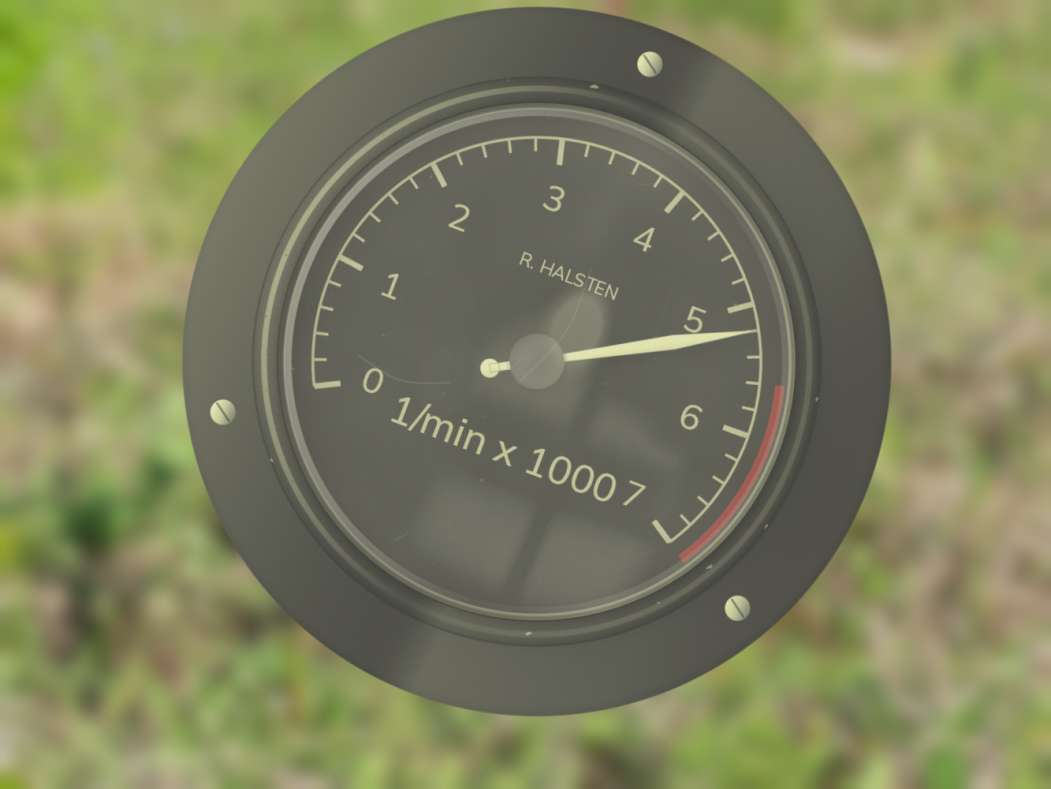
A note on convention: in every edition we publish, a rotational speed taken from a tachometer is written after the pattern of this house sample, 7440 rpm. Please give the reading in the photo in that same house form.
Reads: 5200 rpm
